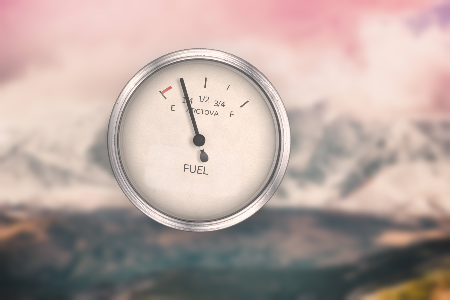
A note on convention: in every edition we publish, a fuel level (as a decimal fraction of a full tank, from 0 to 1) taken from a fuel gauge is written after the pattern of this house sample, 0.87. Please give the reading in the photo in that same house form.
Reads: 0.25
